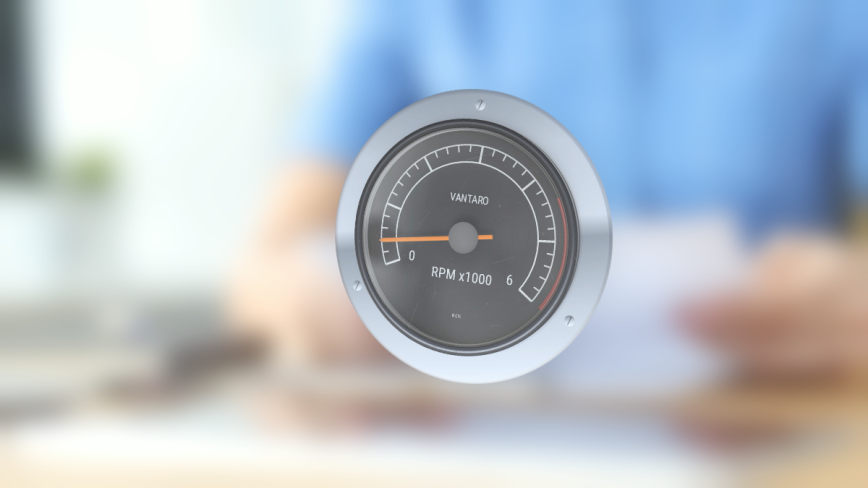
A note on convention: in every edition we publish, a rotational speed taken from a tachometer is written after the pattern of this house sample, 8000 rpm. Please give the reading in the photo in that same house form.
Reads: 400 rpm
